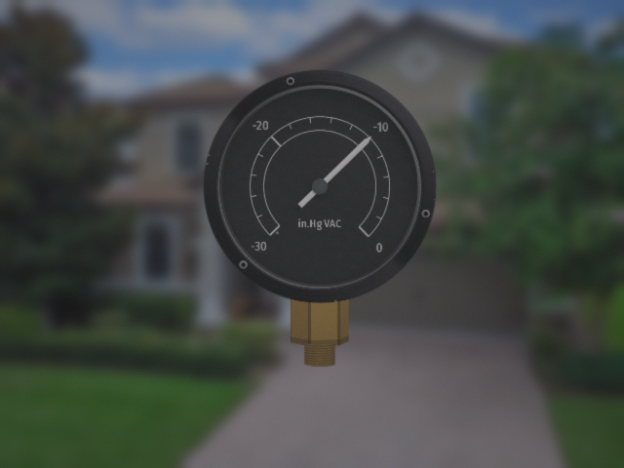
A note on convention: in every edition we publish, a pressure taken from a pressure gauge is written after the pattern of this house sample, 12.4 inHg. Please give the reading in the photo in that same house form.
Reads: -10 inHg
